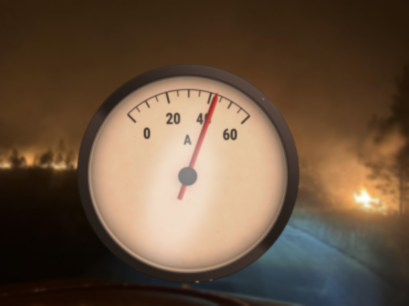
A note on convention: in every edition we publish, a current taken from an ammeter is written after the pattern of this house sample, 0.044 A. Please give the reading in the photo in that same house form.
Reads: 42.5 A
